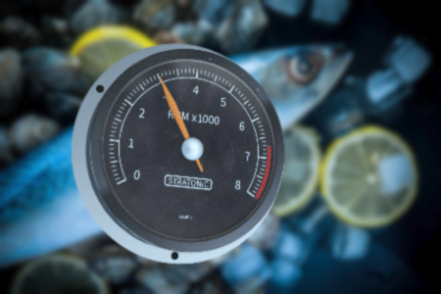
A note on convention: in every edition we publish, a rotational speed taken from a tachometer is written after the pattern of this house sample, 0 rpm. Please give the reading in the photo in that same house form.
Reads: 3000 rpm
